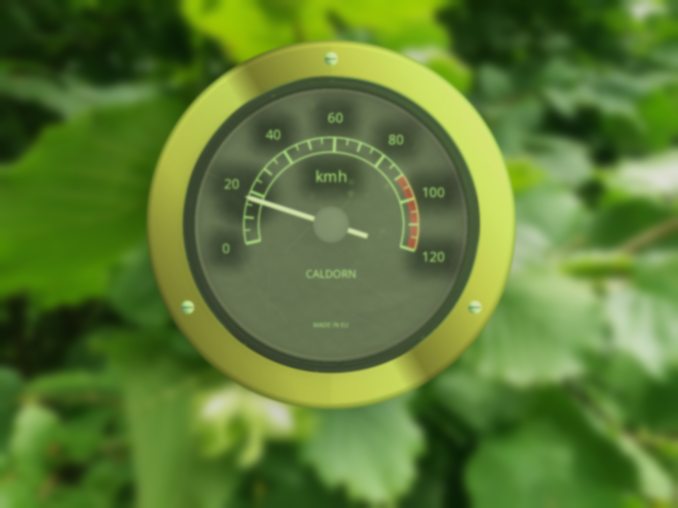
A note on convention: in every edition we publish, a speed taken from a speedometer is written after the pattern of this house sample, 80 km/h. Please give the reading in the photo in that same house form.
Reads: 17.5 km/h
